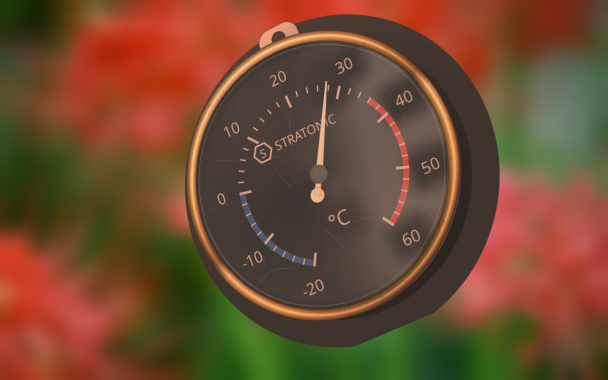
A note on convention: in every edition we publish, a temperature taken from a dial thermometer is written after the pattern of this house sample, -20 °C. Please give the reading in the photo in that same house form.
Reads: 28 °C
